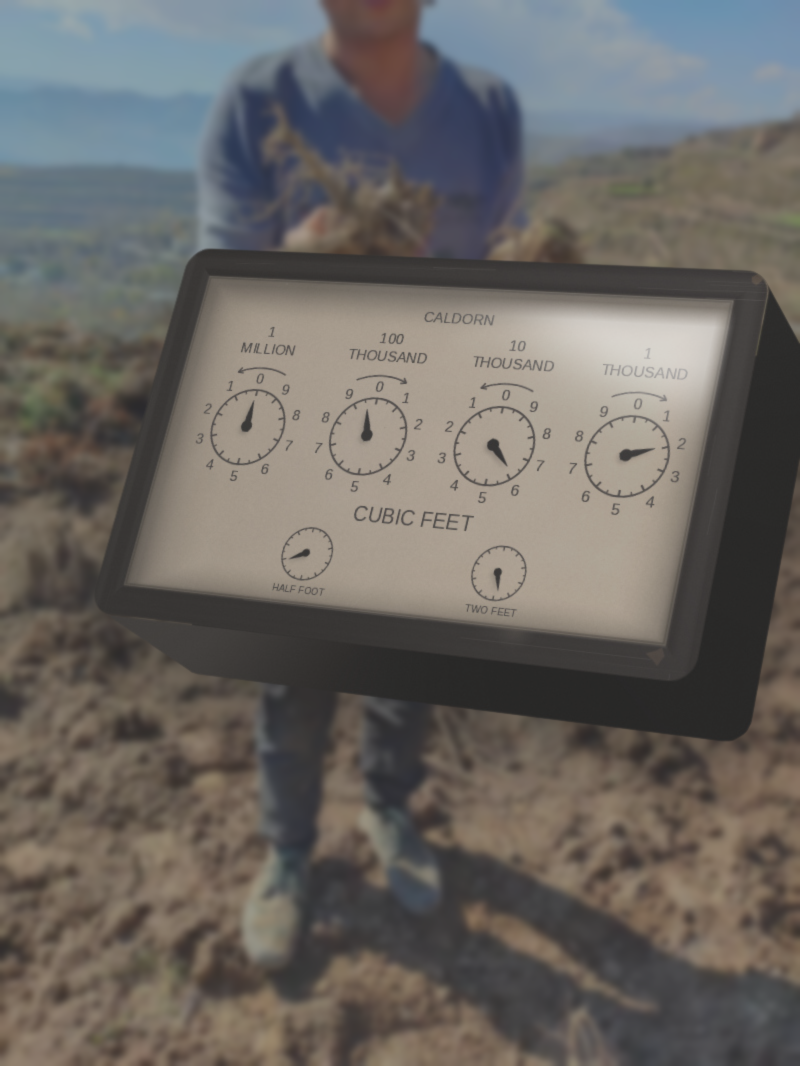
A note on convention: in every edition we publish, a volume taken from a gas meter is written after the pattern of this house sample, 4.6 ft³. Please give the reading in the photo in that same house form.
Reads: 996200 ft³
